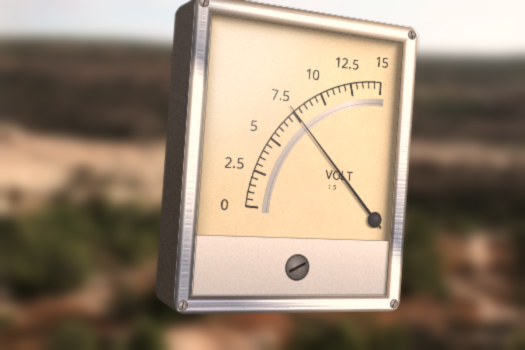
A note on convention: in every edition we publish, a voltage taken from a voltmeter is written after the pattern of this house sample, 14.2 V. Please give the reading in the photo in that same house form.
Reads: 7.5 V
